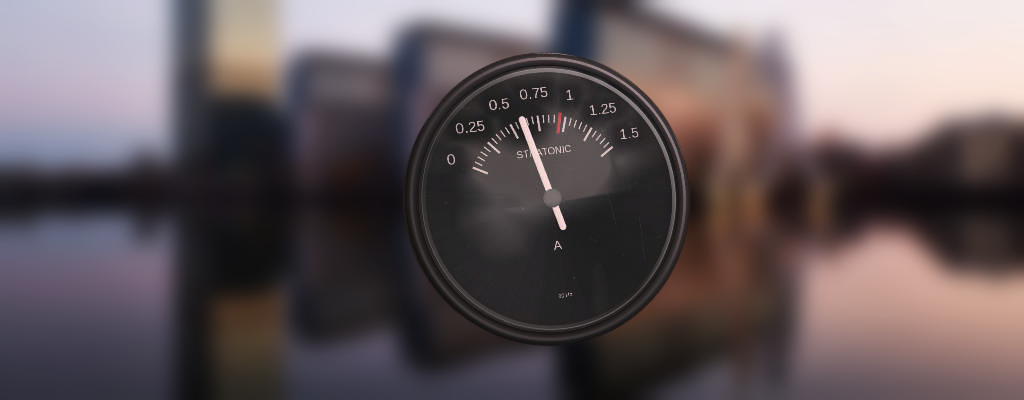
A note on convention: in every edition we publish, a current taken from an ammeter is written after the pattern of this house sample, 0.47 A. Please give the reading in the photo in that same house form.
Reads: 0.6 A
